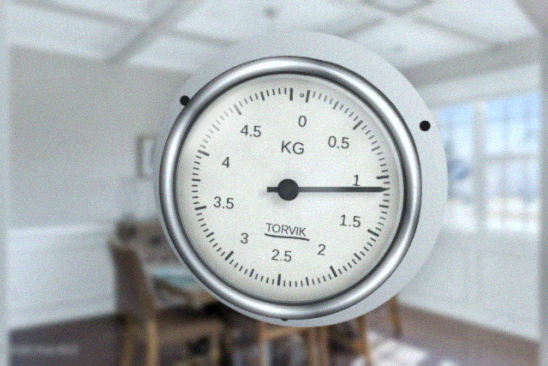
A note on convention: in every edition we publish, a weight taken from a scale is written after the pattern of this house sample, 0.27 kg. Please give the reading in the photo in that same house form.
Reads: 1.1 kg
